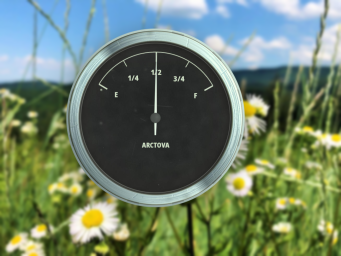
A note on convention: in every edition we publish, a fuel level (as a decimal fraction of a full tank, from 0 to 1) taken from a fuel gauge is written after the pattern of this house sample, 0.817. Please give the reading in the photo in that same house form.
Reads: 0.5
